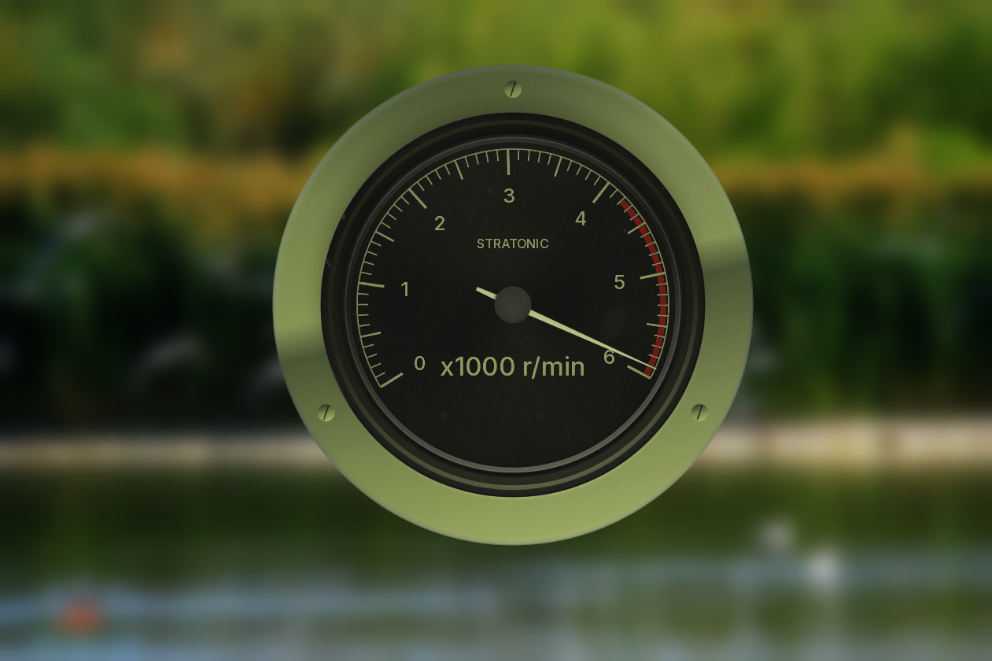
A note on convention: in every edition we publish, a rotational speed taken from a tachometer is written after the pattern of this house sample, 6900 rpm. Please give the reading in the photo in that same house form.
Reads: 5900 rpm
